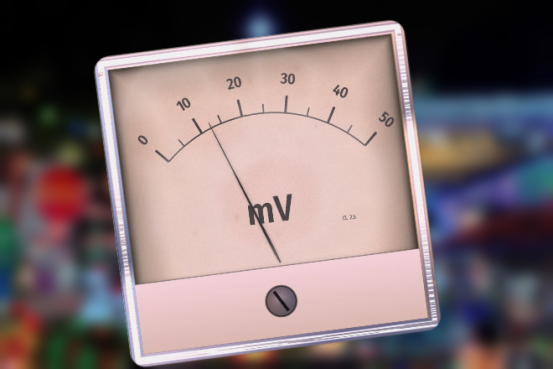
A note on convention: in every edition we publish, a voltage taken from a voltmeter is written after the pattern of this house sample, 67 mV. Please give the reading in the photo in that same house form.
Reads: 12.5 mV
